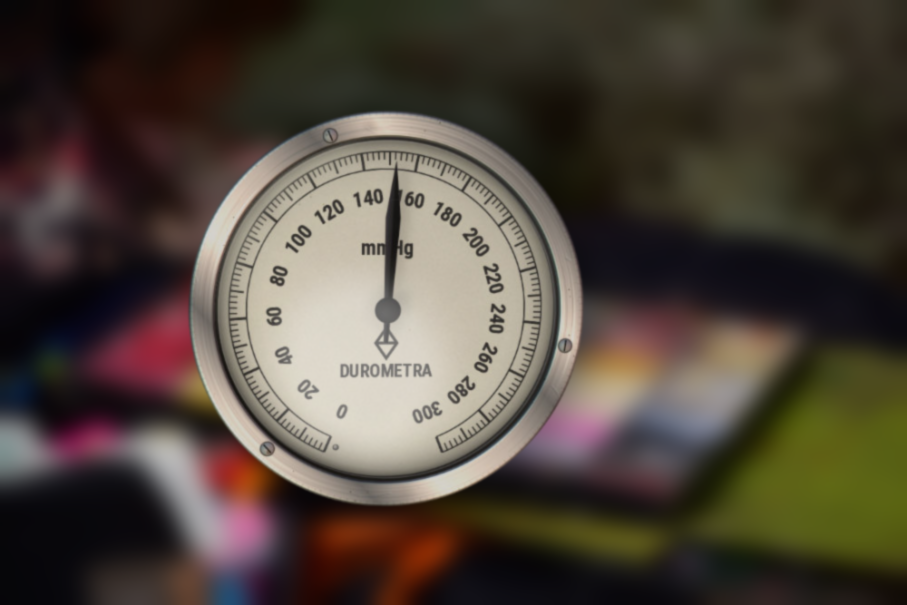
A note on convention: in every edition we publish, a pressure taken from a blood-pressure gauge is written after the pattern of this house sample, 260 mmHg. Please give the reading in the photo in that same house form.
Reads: 152 mmHg
